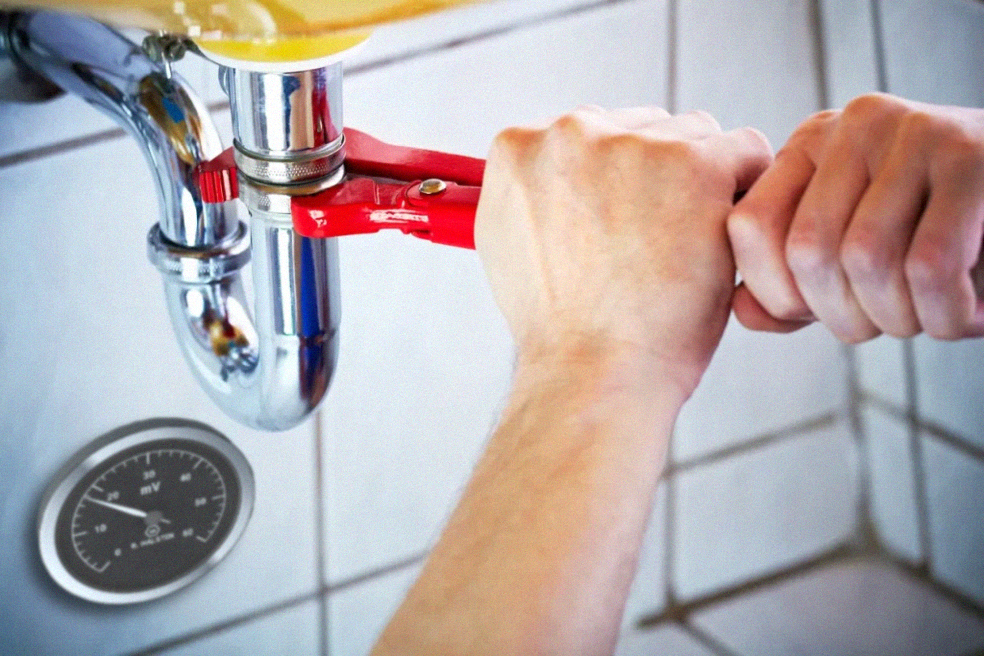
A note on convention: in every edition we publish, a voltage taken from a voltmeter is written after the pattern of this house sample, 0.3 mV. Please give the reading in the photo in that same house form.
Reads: 18 mV
